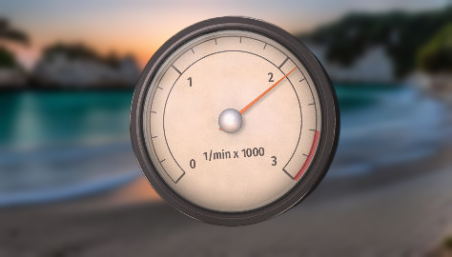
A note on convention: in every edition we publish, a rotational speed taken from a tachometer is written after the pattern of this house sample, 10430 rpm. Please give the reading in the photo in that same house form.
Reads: 2100 rpm
